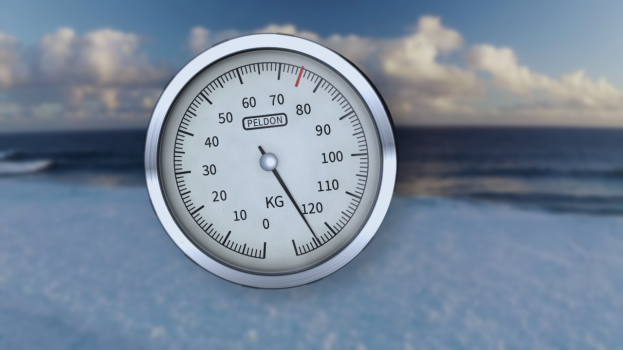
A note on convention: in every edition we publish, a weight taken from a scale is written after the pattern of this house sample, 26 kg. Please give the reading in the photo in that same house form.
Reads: 124 kg
